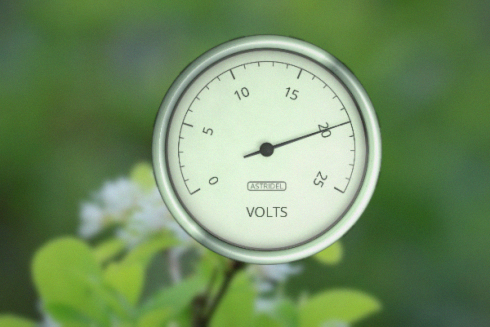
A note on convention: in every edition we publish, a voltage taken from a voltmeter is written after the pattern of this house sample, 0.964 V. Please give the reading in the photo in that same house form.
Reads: 20 V
